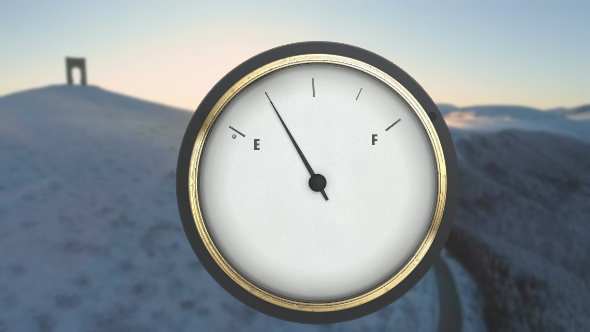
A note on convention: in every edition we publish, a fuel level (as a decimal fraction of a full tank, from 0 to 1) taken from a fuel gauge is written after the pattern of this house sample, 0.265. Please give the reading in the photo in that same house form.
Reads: 0.25
